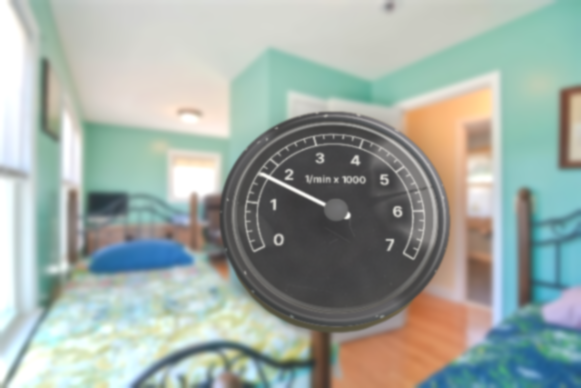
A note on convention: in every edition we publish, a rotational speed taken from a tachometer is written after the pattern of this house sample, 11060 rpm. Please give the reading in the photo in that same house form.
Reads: 1600 rpm
